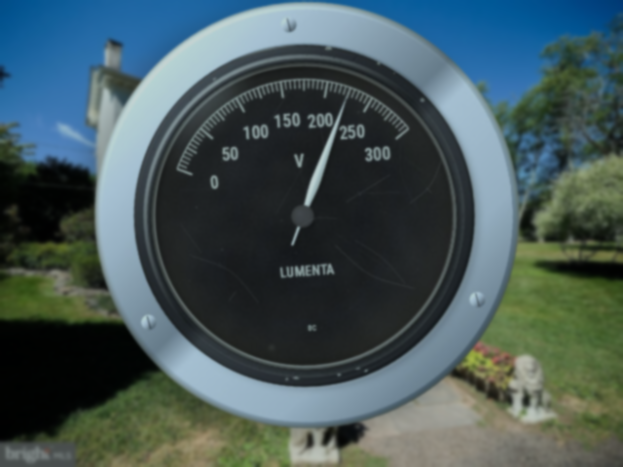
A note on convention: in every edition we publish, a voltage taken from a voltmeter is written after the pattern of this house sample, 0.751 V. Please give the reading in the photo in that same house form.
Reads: 225 V
